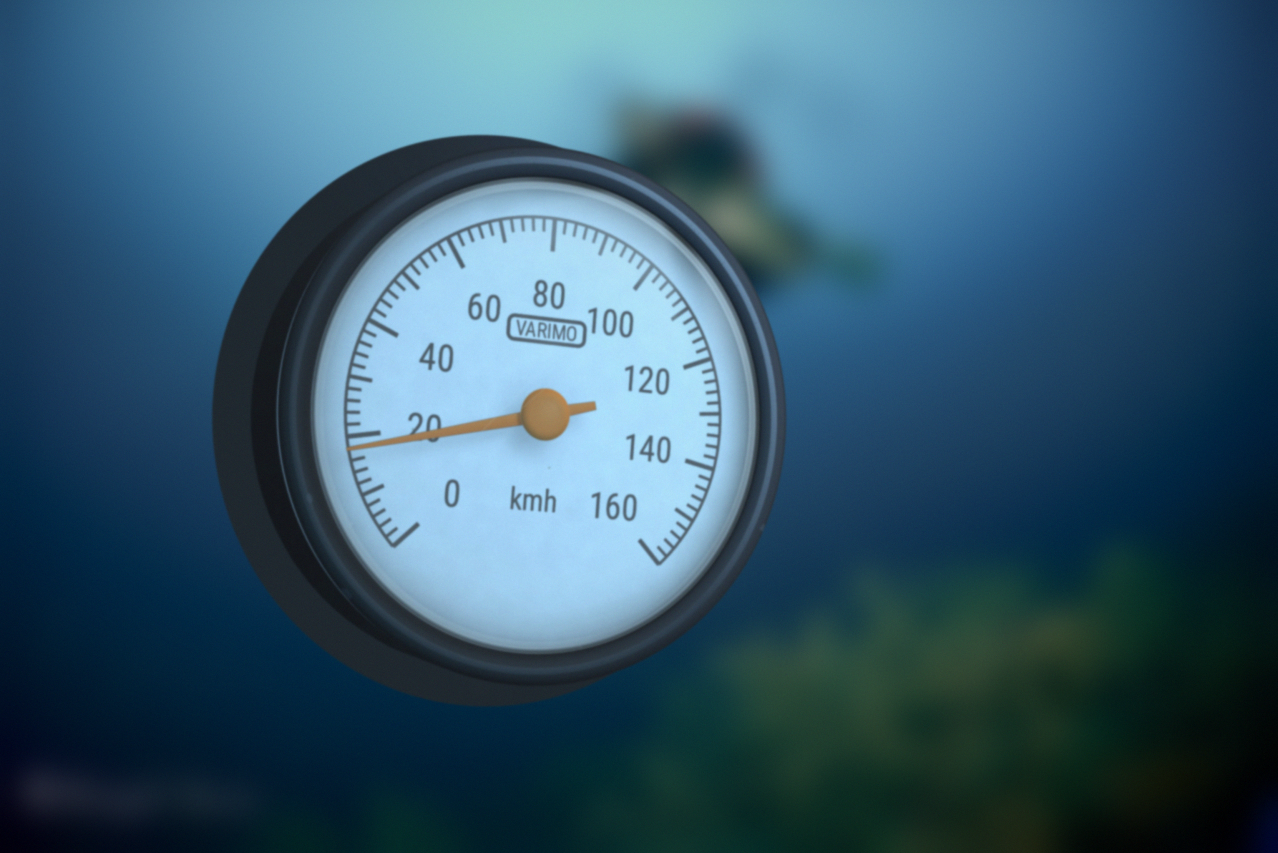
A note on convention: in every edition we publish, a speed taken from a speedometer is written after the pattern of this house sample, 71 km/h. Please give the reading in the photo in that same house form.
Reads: 18 km/h
